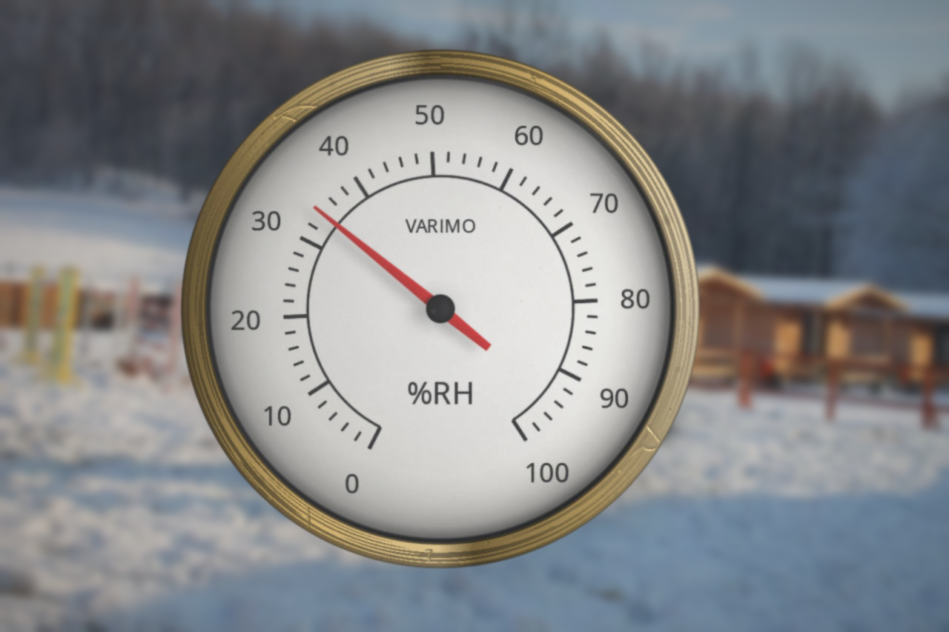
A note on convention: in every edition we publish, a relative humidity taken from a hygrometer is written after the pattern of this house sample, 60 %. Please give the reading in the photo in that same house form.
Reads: 34 %
